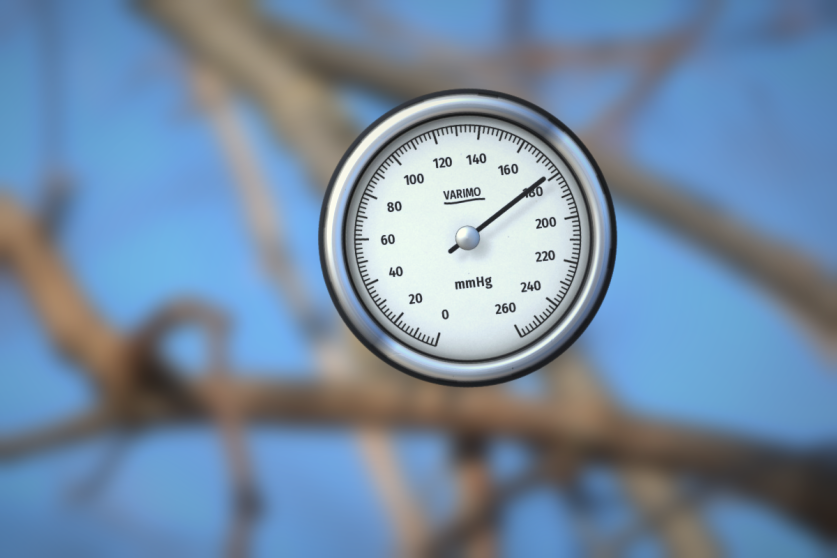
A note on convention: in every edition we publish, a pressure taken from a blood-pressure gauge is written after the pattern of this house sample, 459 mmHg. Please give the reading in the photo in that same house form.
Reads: 178 mmHg
